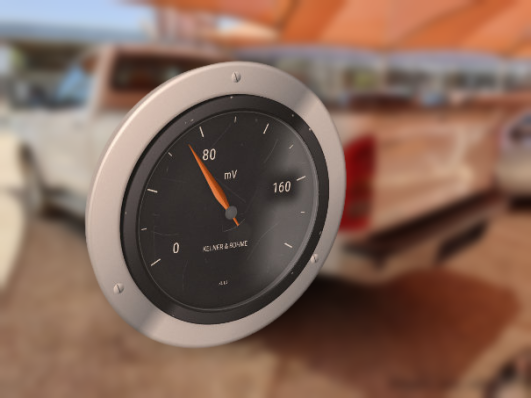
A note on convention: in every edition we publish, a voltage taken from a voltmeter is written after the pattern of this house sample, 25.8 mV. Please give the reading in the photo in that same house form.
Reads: 70 mV
